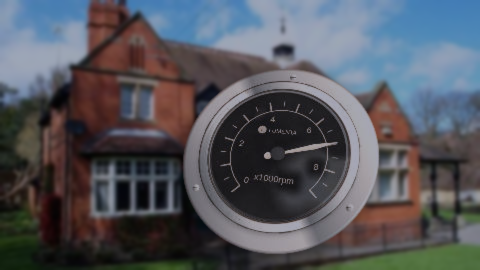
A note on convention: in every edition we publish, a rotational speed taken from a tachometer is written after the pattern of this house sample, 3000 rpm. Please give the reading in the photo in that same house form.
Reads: 7000 rpm
